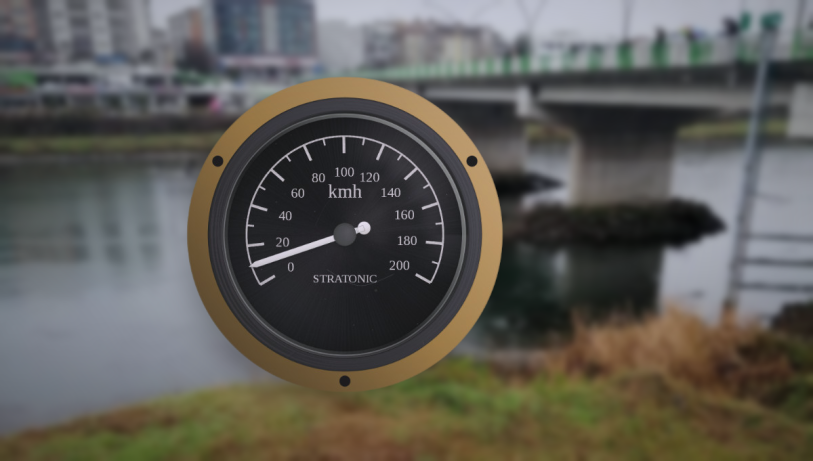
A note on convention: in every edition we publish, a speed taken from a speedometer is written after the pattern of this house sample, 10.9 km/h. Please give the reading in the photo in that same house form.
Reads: 10 km/h
